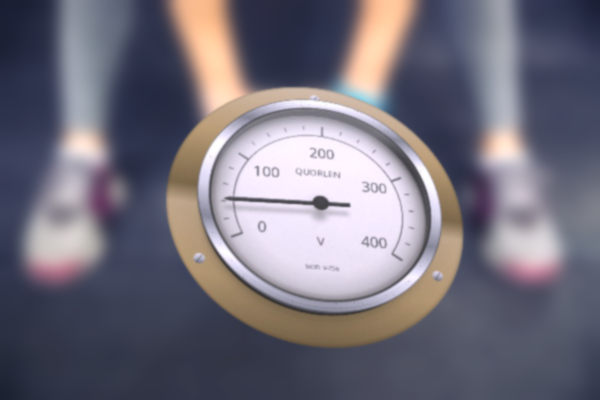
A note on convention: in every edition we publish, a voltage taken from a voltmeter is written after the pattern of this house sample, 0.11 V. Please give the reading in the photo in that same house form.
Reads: 40 V
